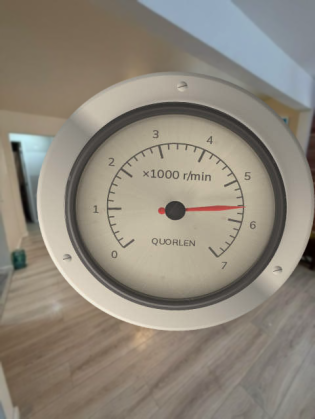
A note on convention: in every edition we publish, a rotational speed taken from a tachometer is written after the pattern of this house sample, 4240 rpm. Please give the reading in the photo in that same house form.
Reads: 5600 rpm
